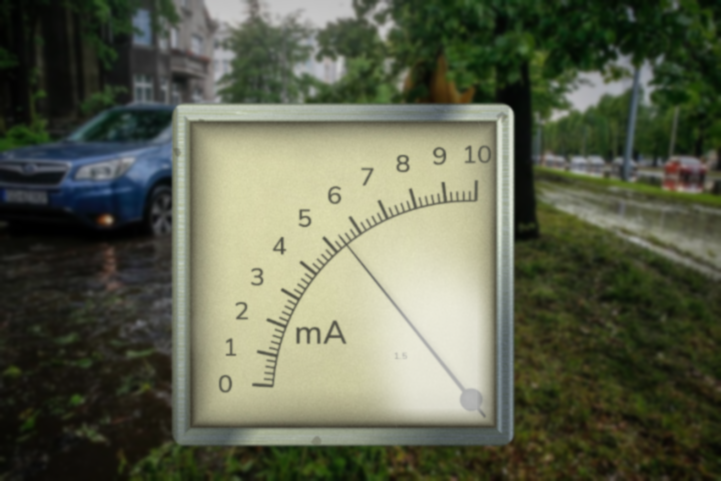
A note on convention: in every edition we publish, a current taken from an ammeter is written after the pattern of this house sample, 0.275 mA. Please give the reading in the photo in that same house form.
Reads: 5.4 mA
